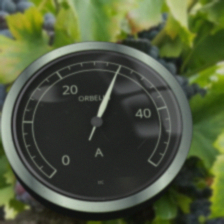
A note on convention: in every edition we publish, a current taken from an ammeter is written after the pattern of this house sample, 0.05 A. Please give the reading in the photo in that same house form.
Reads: 30 A
